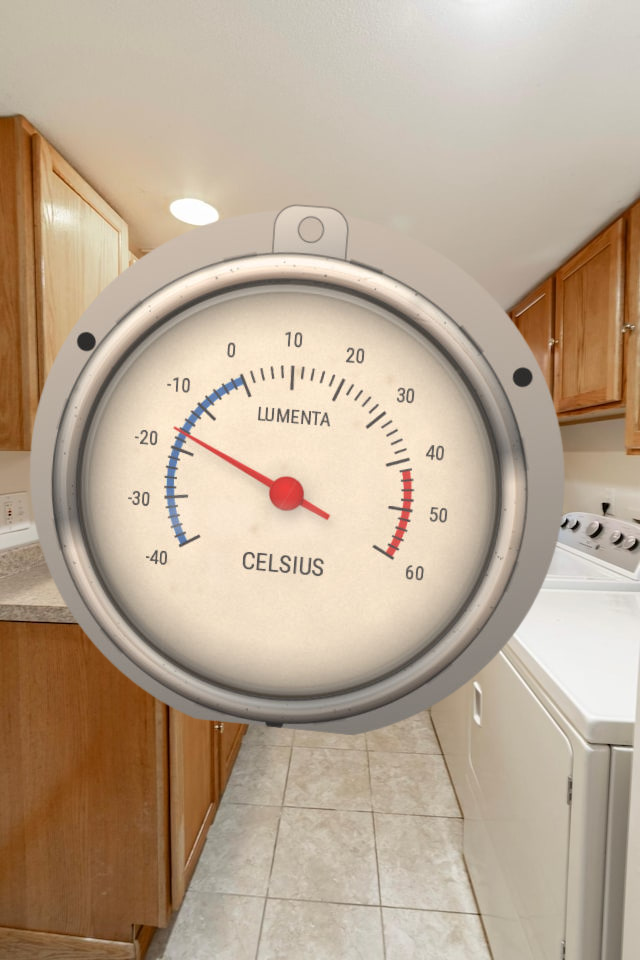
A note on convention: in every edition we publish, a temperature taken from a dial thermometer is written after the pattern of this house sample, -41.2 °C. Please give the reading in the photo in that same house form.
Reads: -16 °C
